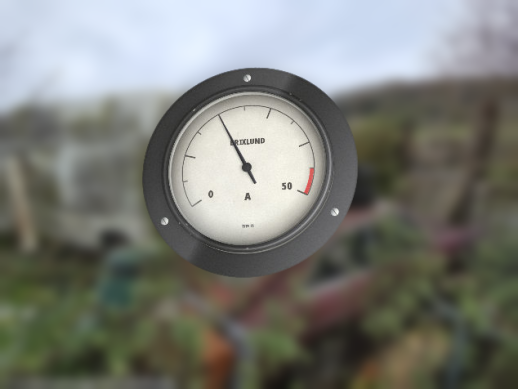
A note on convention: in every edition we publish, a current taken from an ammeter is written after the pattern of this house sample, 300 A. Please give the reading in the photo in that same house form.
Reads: 20 A
